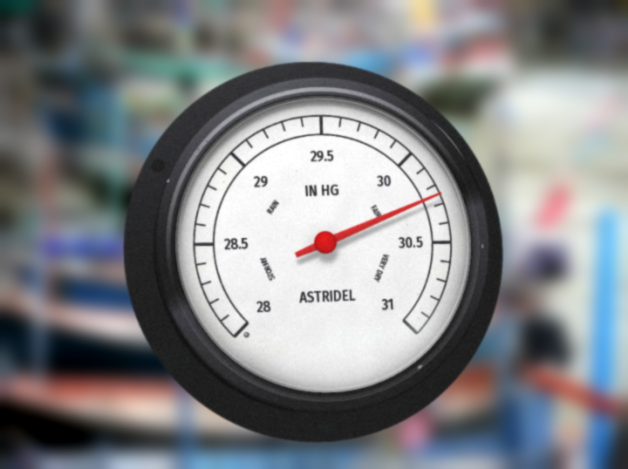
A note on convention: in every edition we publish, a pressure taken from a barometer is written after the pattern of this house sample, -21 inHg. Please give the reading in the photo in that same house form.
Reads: 30.25 inHg
